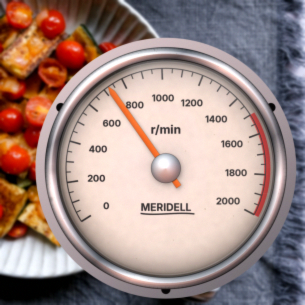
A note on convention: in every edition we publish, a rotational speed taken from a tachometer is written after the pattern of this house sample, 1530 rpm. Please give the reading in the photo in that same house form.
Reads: 725 rpm
